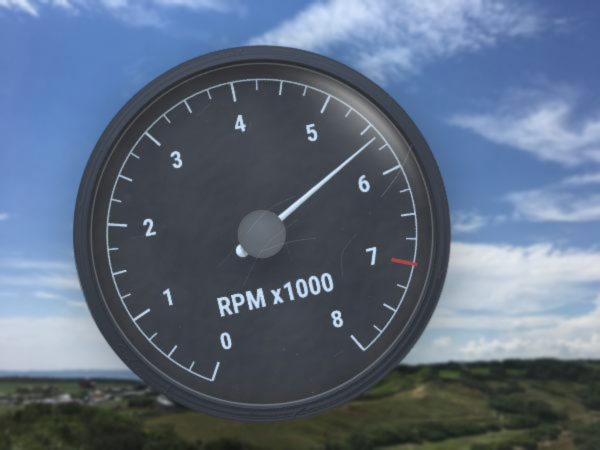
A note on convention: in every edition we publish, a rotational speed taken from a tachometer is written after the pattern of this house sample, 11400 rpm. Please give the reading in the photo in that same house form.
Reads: 5625 rpm
